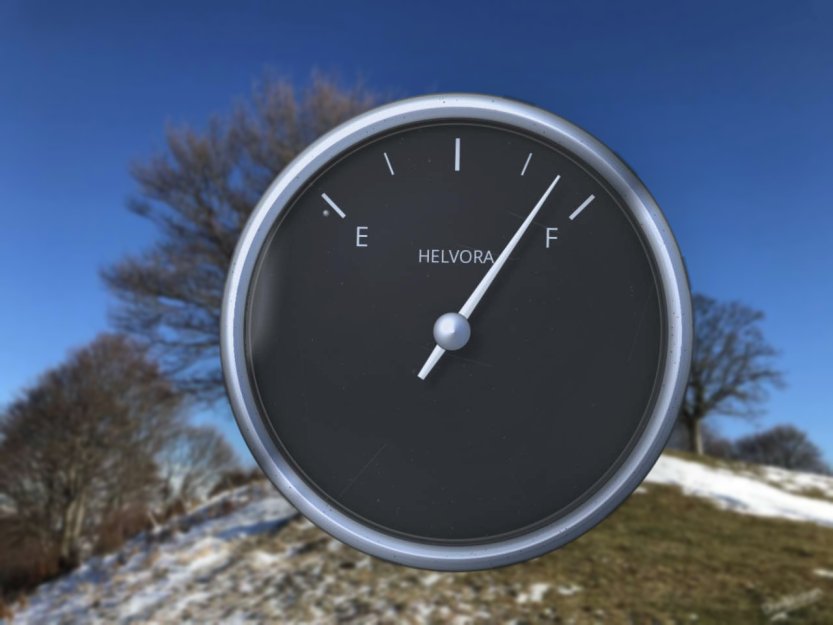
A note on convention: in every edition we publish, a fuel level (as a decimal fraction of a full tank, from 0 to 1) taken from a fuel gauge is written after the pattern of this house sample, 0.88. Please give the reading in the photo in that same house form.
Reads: 0.875
